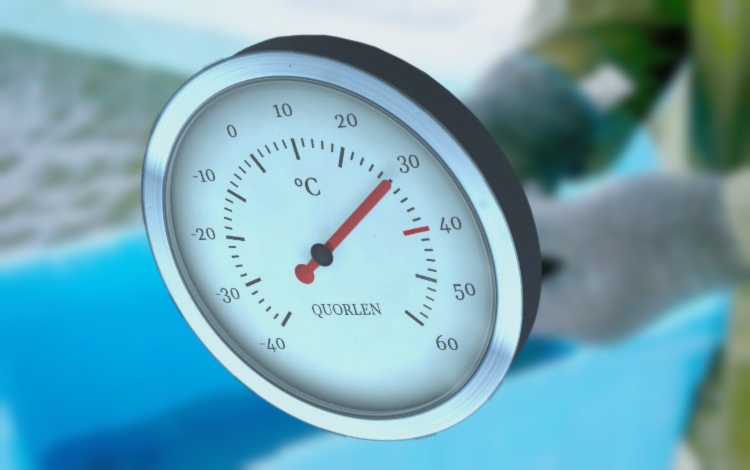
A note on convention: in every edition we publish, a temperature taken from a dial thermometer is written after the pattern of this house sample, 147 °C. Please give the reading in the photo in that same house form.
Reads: 30 °C
